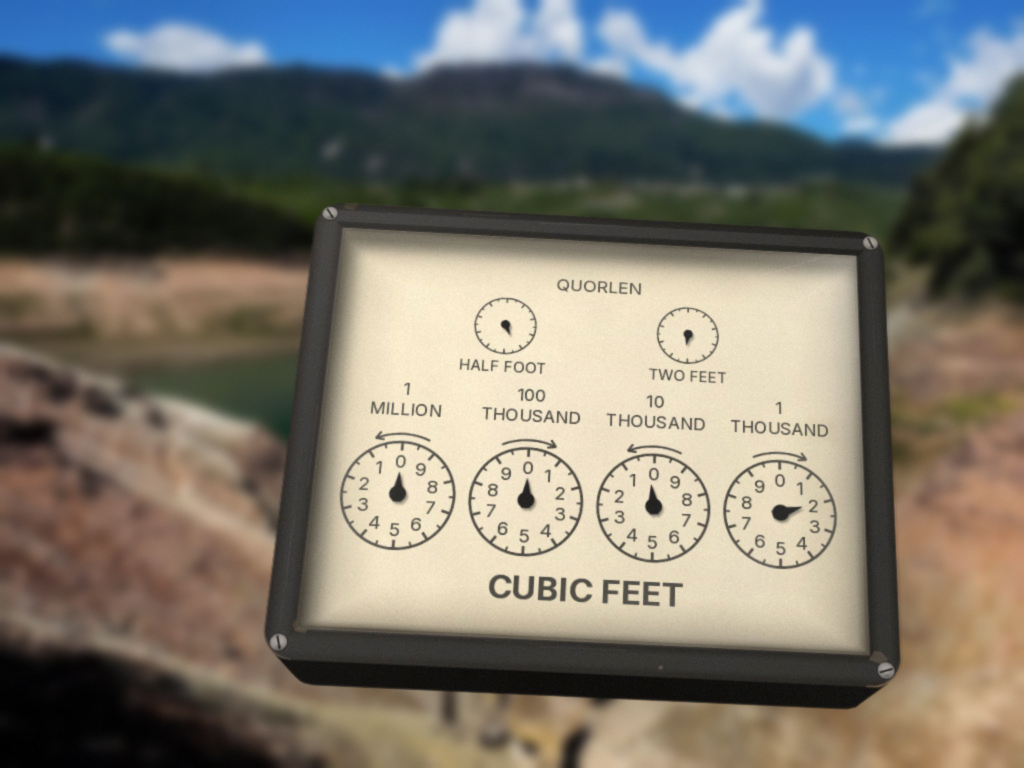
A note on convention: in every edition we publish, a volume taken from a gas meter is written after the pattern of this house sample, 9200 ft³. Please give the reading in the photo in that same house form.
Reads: 200 ft³
